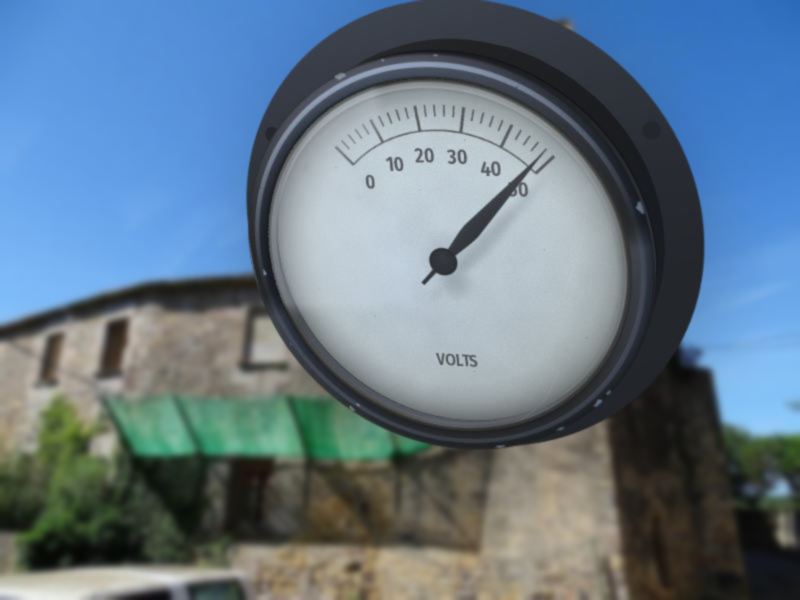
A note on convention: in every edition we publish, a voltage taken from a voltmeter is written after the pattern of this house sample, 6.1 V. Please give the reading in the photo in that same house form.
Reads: 48 V
